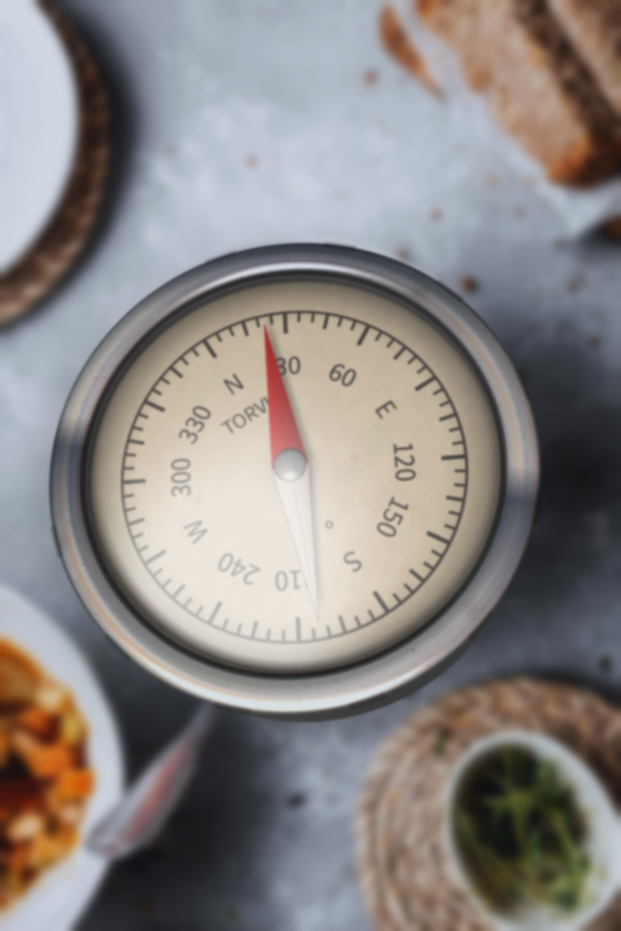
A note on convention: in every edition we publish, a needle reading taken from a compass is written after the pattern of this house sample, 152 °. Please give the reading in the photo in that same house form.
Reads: 22.5 °
